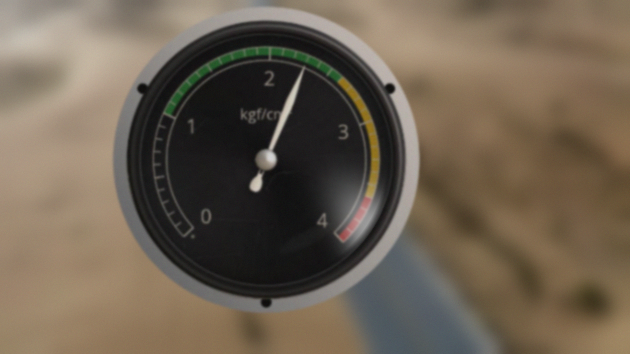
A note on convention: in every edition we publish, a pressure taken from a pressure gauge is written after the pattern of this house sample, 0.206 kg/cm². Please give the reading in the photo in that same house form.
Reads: 2.3 kg/cm²
